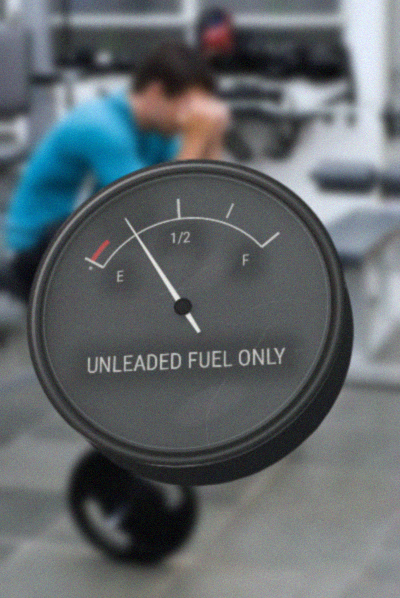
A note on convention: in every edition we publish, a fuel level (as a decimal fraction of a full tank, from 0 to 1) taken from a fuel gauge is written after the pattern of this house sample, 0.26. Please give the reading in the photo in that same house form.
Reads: 0.25
